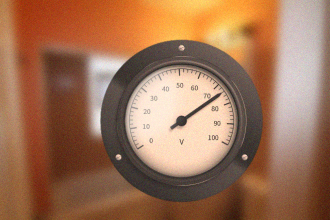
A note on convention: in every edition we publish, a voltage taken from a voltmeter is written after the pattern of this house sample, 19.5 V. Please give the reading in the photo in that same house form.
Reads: 74 V
